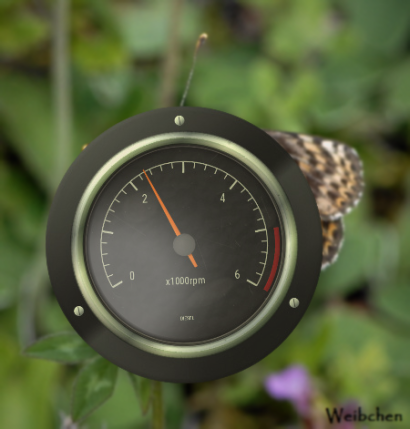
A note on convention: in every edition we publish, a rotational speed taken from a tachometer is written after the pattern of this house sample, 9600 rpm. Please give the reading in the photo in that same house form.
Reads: 2300 rpm
